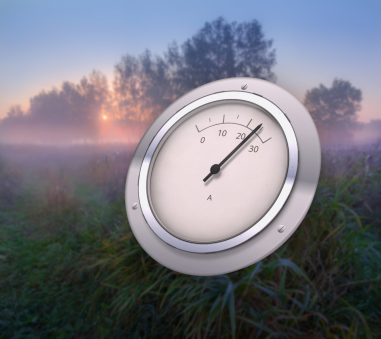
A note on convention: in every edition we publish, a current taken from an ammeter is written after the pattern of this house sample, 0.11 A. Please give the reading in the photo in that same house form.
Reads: 25 A
